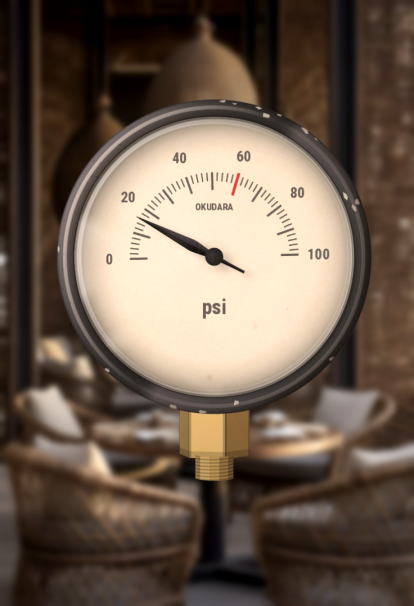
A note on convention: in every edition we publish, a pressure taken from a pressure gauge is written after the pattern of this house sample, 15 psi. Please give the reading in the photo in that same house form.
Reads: 16 psi
